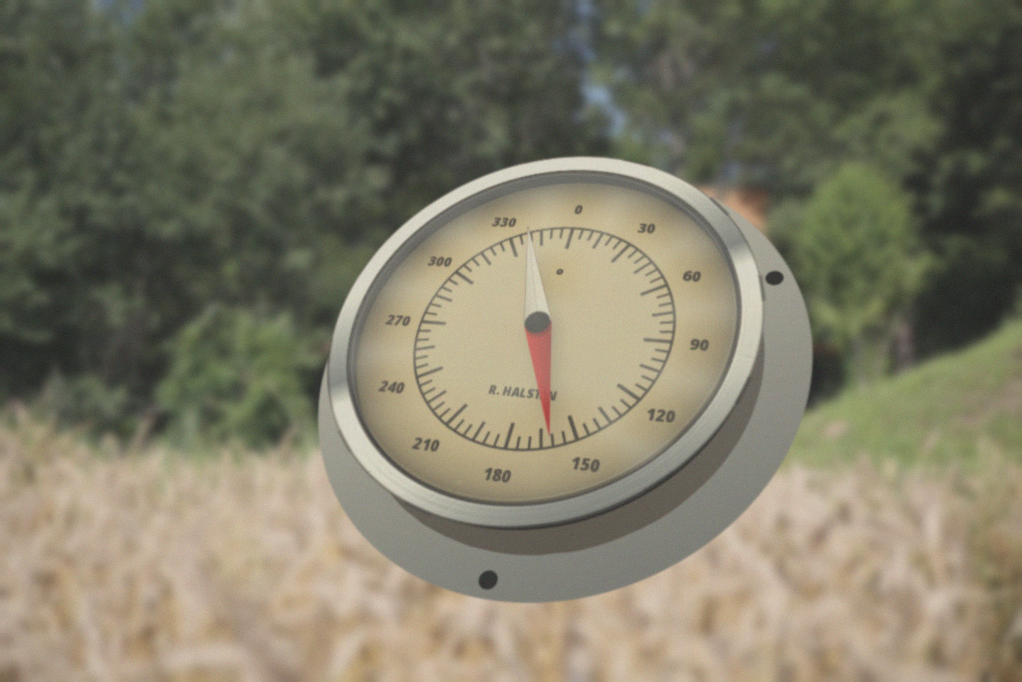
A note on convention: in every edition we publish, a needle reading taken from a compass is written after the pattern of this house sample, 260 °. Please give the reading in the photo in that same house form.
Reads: 160 °
